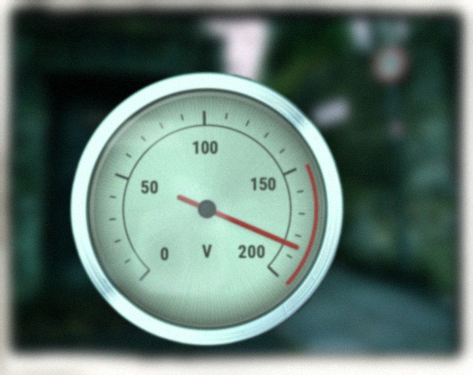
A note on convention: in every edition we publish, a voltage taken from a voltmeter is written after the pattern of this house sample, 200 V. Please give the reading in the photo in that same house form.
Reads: 185 V
